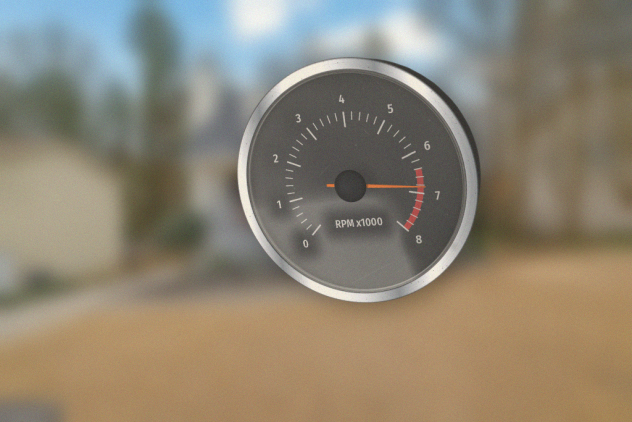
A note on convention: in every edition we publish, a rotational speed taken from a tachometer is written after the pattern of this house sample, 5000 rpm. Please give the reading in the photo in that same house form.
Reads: 6800 rpm
